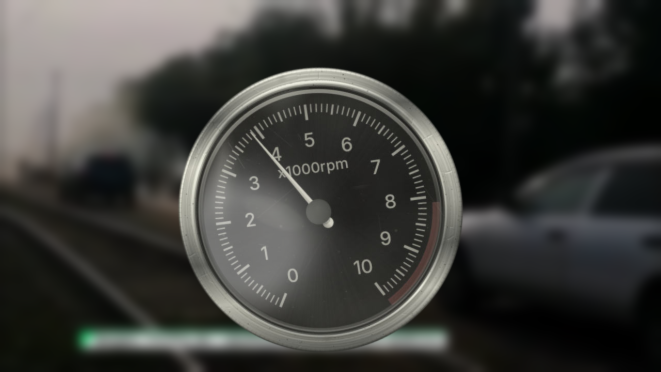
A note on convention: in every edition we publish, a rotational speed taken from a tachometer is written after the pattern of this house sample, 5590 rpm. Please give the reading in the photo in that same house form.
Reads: 3900 rpm
